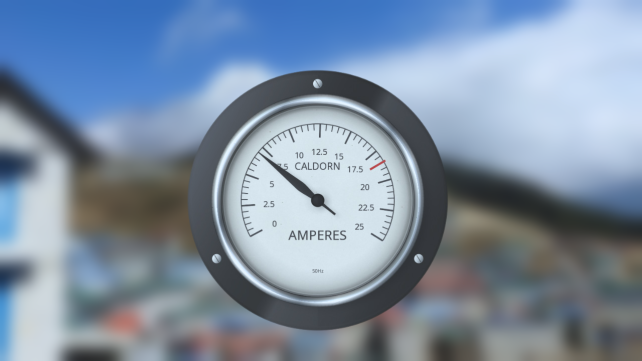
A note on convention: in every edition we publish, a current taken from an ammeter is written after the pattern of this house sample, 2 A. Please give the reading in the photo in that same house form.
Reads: 7 A
